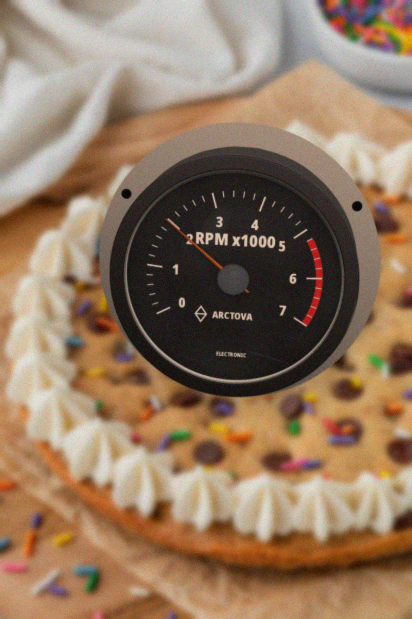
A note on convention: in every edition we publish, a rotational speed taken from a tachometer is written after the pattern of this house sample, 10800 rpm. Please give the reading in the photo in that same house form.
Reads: 2000 rpm
